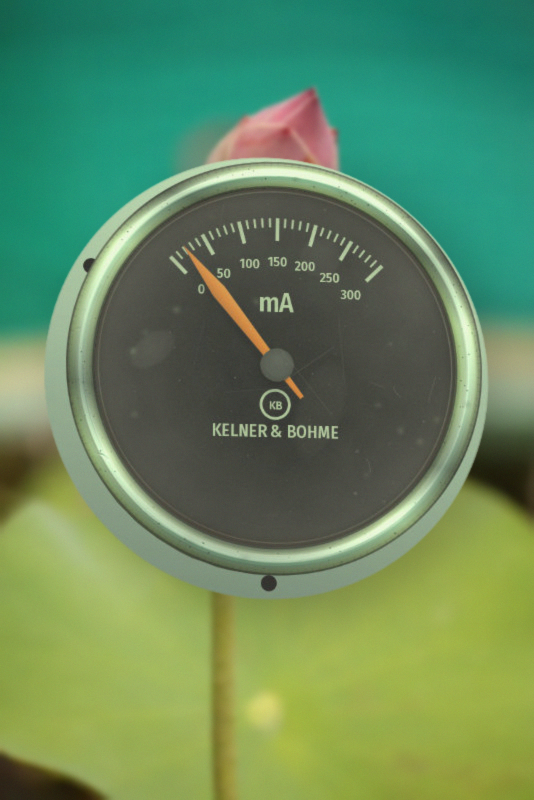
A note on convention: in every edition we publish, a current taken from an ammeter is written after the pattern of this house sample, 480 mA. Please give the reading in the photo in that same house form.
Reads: 20 mA
